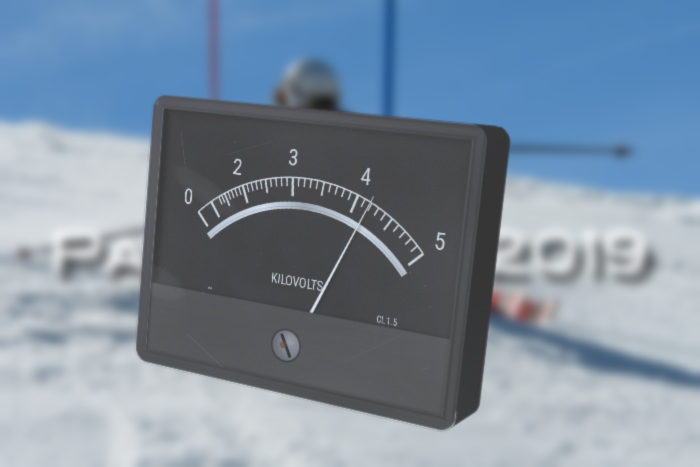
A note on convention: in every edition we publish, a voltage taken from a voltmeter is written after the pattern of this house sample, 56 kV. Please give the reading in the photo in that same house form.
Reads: 4.2 kV
